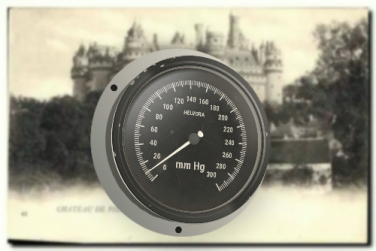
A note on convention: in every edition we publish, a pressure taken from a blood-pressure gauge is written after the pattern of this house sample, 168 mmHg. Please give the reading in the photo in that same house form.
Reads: 10 mmHg
